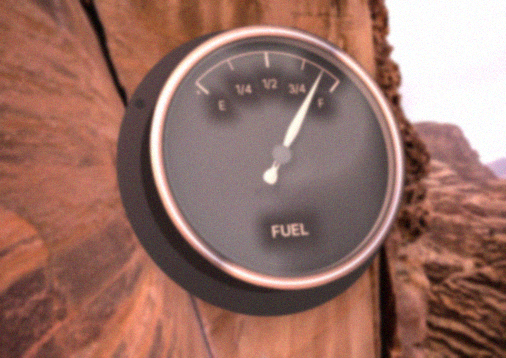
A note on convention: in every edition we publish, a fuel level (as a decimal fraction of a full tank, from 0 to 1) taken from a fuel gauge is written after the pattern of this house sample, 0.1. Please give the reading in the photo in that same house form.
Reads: 0.875
